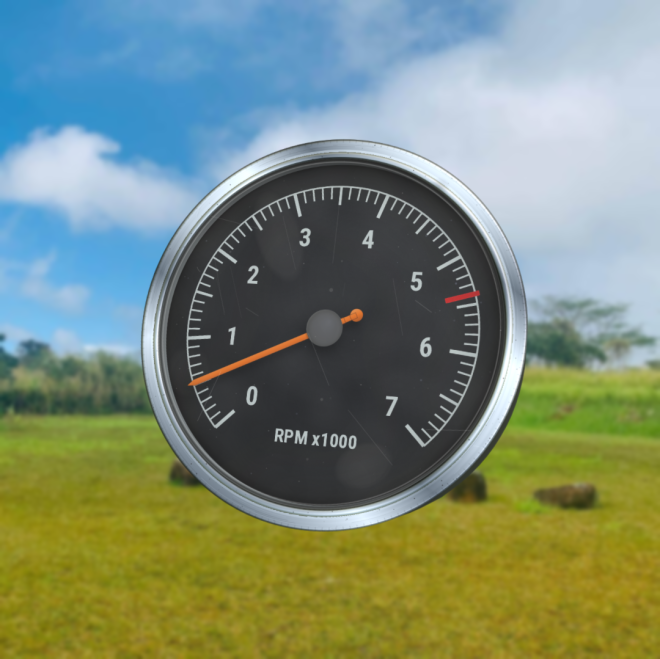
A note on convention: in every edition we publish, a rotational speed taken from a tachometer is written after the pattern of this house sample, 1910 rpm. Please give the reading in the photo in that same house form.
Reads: 500 rpm
